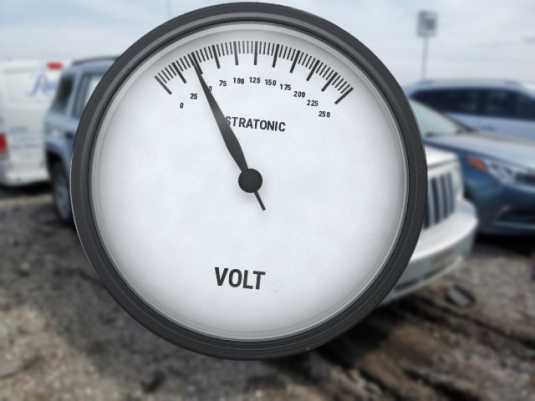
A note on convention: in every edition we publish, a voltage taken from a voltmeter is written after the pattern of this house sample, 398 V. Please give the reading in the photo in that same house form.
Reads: 45 V
